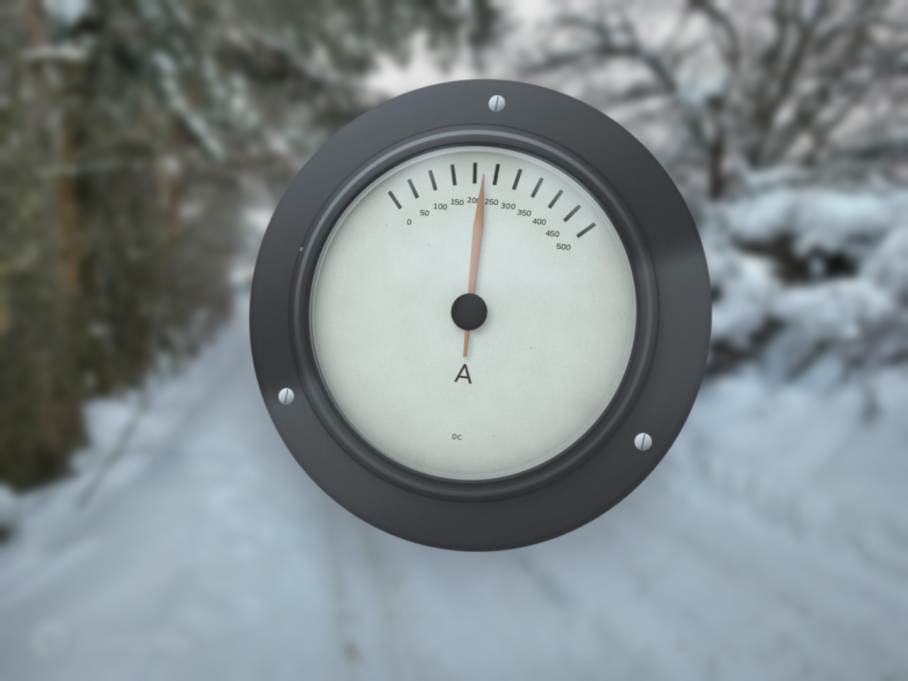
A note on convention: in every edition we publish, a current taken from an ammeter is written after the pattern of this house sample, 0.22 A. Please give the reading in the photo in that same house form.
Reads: 225 A
